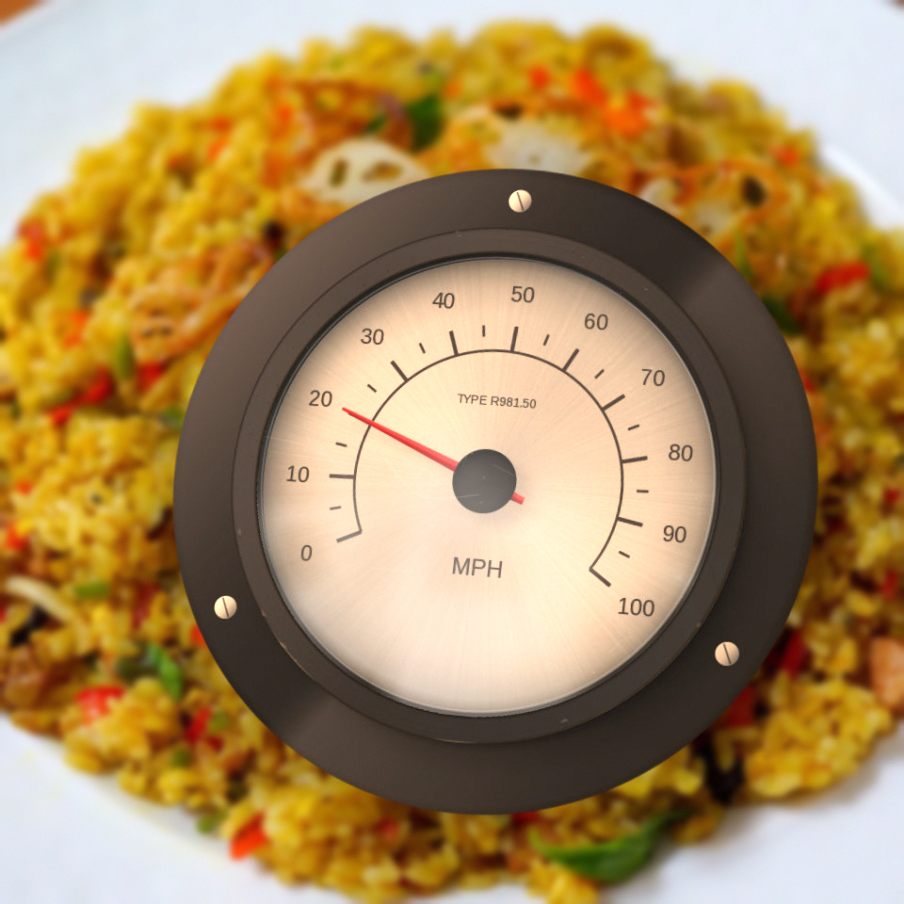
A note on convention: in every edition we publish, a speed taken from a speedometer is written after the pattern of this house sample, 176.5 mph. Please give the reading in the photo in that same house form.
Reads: 20 mph
